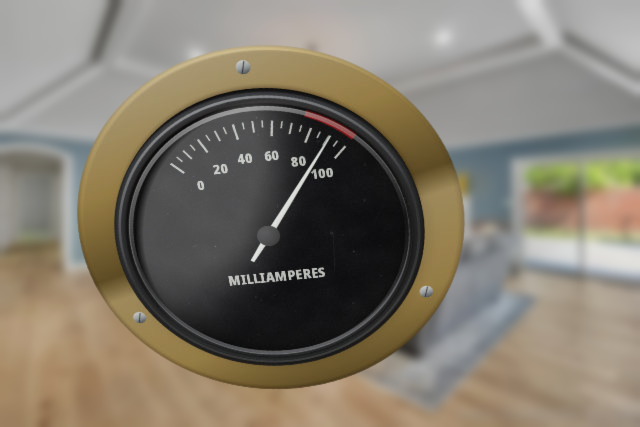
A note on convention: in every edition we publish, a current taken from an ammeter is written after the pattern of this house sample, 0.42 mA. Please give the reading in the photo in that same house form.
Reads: 90 mA
